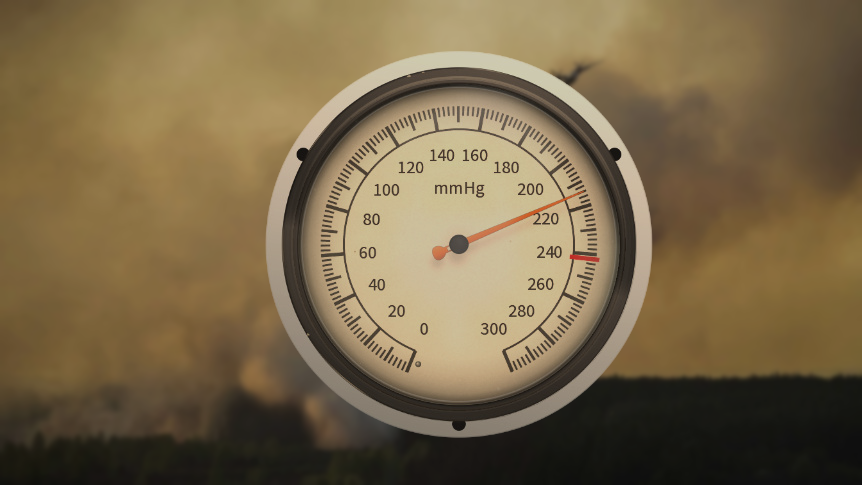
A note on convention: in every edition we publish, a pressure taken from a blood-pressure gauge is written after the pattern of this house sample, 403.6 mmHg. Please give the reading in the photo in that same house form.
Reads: 214 mmHg
